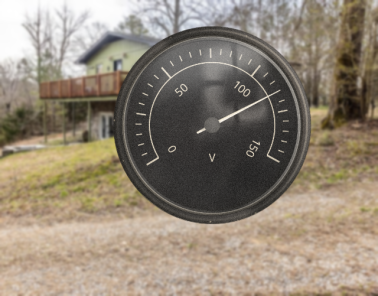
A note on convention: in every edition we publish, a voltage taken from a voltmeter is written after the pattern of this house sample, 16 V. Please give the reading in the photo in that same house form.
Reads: 115 V
